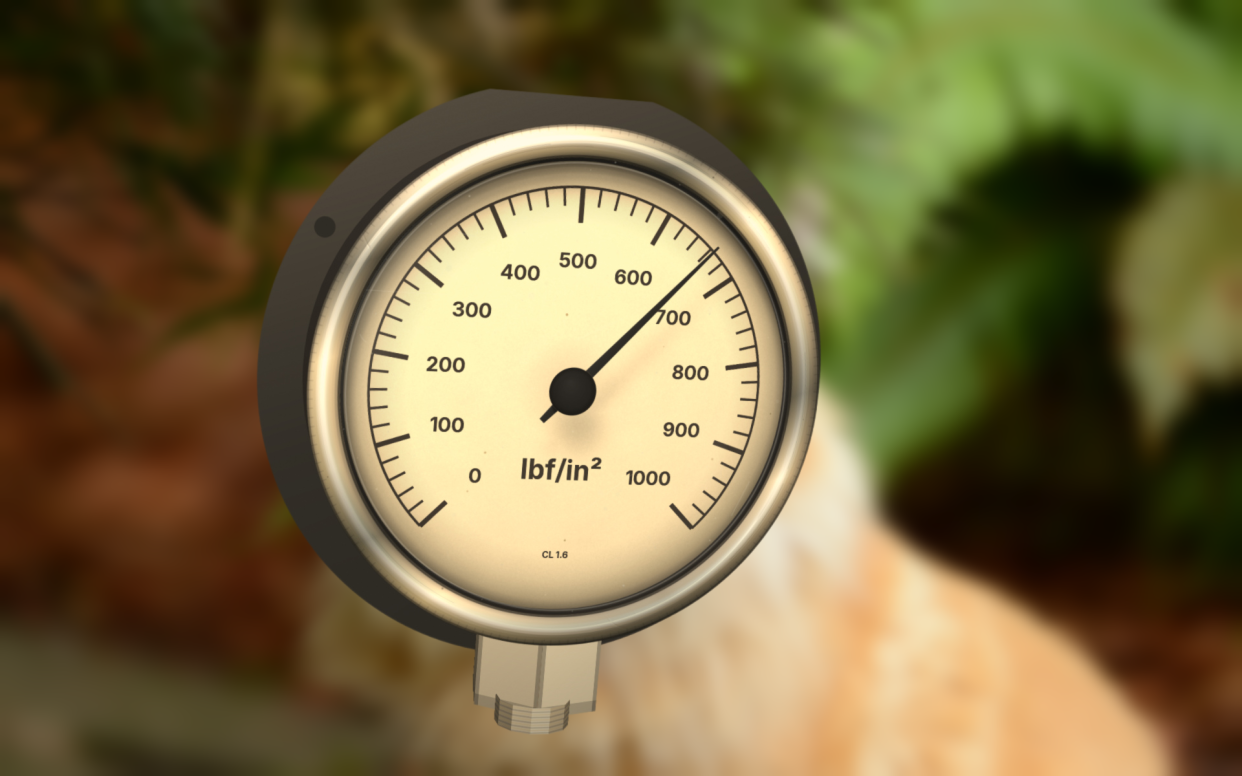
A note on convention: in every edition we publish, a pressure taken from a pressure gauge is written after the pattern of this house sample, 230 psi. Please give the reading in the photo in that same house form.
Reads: 660 psi
